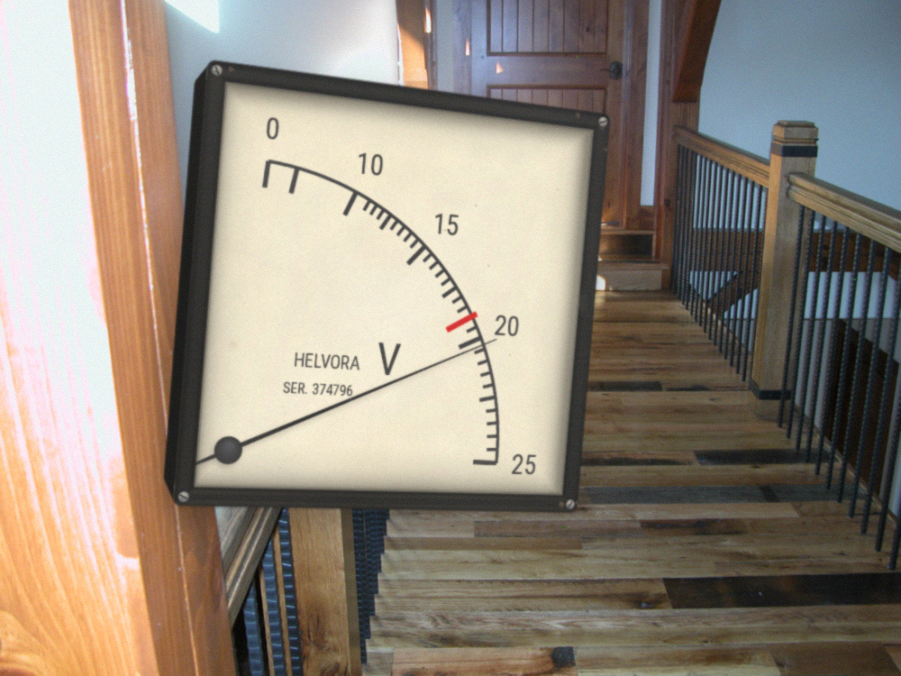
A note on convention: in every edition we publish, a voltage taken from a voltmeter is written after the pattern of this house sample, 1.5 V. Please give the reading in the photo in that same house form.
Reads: 20.25 V
